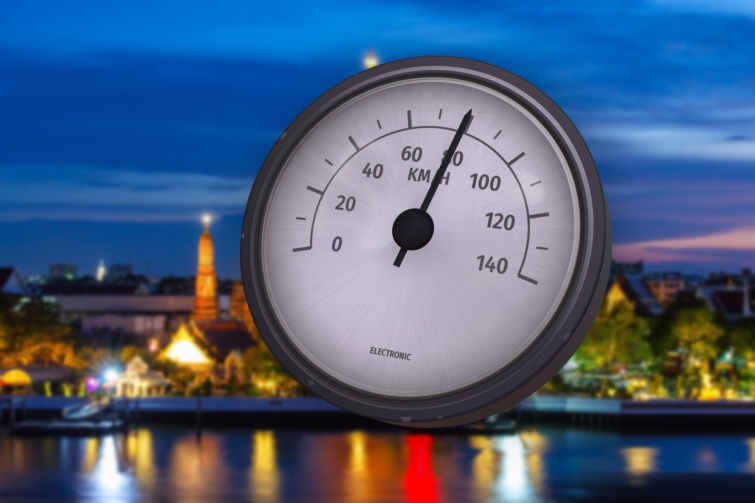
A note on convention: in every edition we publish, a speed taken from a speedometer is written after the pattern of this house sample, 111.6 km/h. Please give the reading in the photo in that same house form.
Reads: 80 km/h
